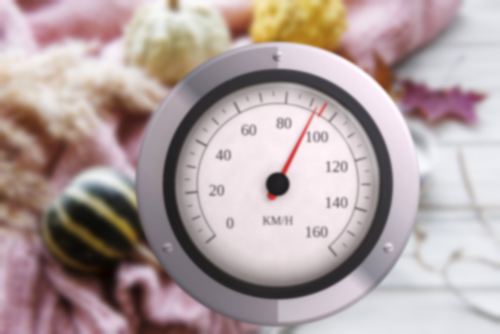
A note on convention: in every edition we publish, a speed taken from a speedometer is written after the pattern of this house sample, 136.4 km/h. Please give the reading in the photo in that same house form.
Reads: 92.5 km/h
